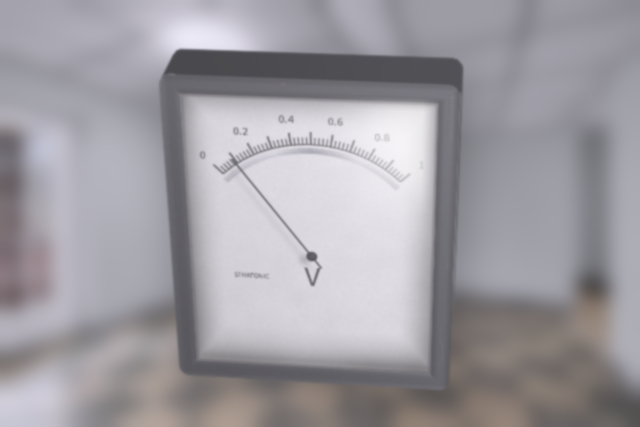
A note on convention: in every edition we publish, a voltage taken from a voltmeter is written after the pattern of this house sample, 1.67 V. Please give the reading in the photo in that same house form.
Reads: 0.1 V
